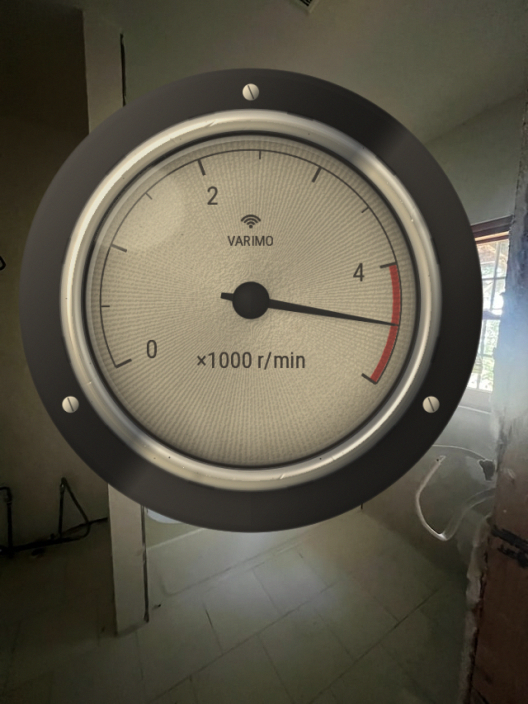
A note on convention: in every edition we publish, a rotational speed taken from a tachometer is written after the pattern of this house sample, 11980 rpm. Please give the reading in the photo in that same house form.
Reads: 4500 rpm
